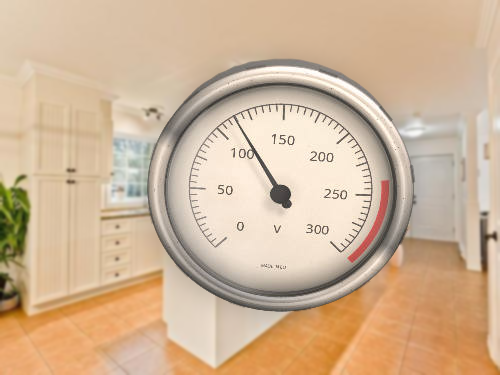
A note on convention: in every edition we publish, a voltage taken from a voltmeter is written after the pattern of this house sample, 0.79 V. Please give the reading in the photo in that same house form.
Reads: 115 V
